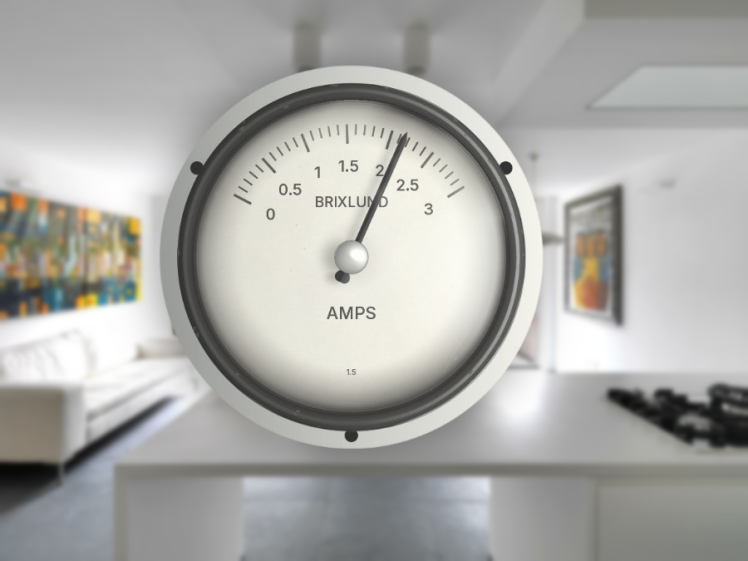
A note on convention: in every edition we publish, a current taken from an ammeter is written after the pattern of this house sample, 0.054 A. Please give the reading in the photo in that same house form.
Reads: 2.15 A
